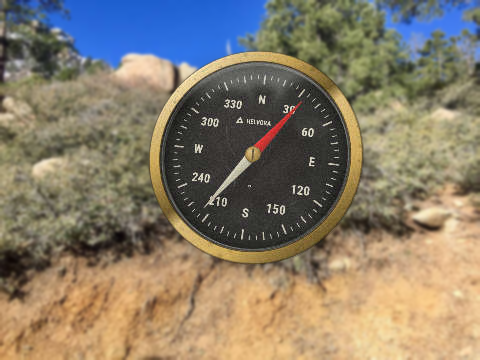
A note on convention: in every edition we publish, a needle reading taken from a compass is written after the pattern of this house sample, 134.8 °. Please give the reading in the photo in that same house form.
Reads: 35 °
